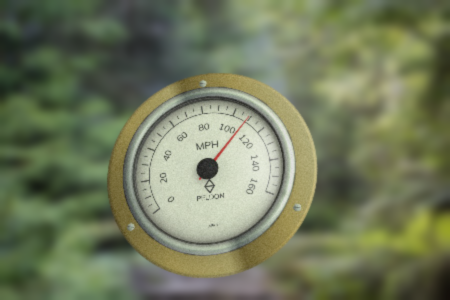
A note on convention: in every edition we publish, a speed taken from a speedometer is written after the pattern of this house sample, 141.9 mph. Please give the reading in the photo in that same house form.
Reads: 110 mph
